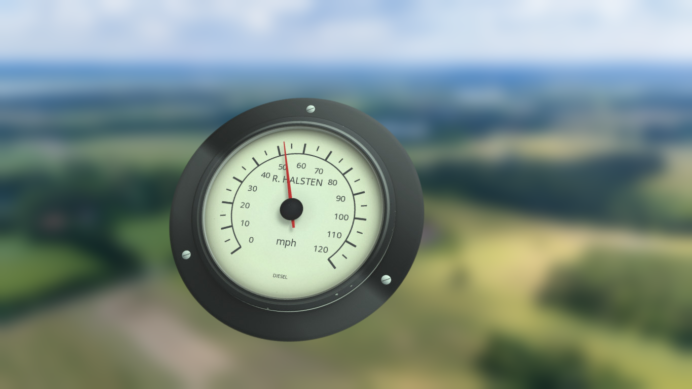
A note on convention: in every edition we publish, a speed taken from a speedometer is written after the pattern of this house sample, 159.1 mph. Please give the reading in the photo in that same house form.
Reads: 52.5 mph
